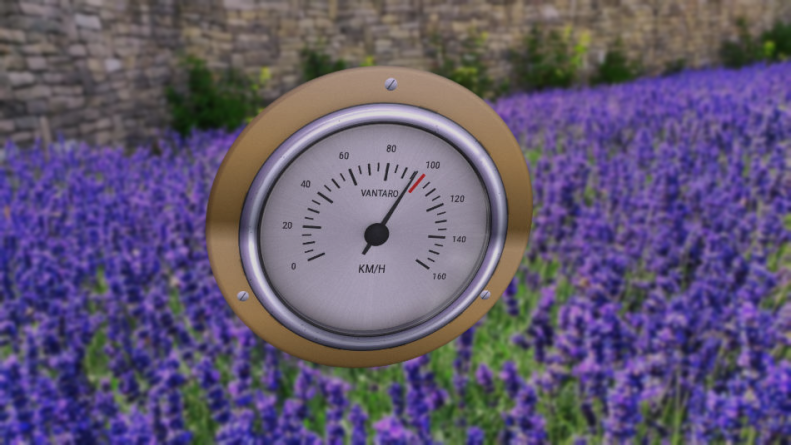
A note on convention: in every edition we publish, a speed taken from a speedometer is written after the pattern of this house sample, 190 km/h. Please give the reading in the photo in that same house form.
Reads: 95 km/h
